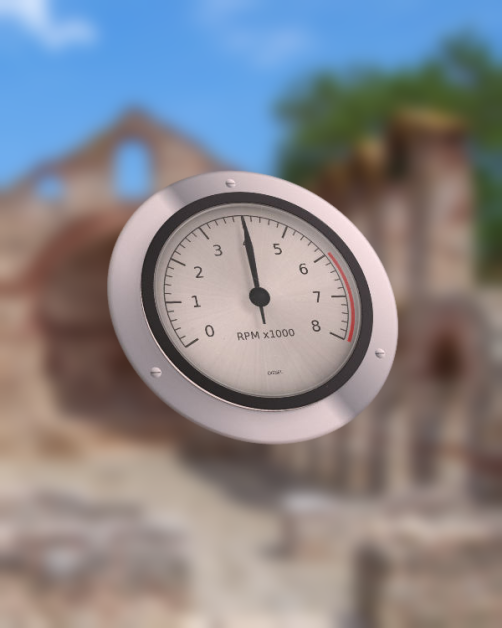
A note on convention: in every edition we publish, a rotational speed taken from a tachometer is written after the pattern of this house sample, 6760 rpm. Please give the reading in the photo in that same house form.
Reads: 4000 rpm
